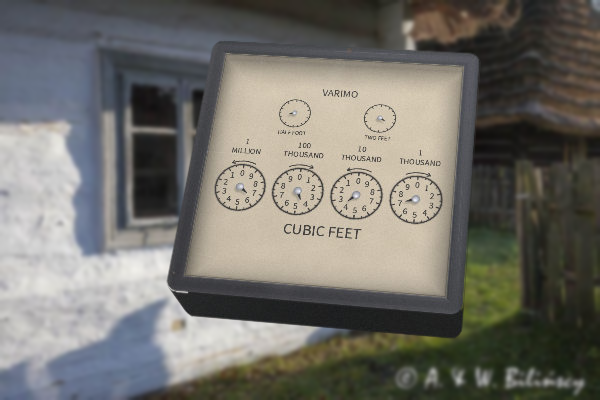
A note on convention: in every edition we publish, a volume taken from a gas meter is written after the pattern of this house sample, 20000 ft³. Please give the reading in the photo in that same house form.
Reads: 643700 ft³
